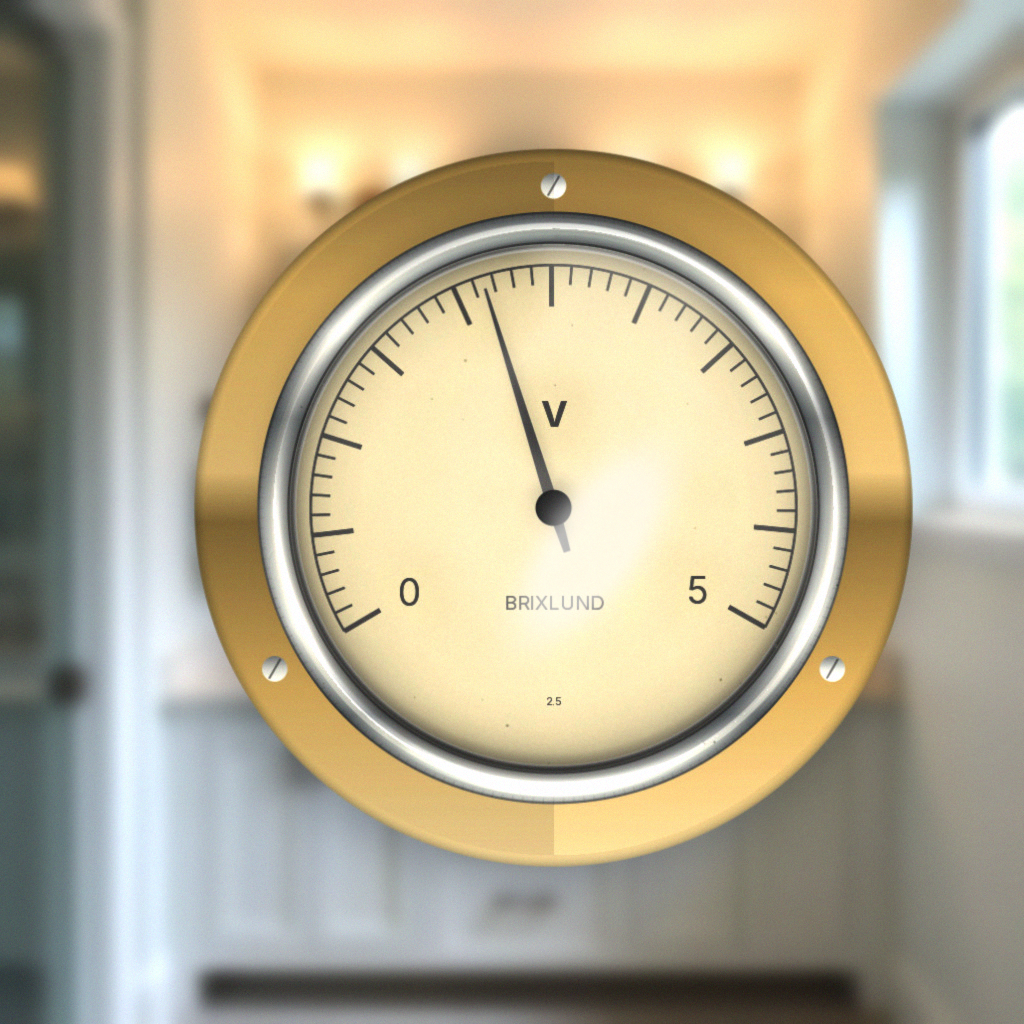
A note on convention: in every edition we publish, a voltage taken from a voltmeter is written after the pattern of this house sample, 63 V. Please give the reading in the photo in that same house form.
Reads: 2.15 V
